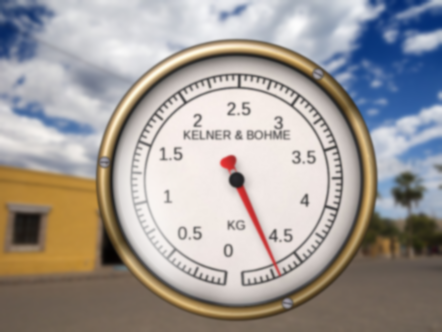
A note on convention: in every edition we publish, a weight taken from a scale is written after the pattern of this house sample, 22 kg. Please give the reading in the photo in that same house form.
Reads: 4.7 kg
